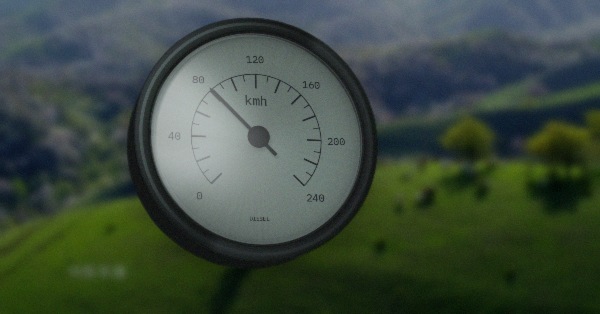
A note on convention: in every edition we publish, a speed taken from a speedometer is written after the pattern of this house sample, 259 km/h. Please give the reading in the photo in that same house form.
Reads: 80 km/h
